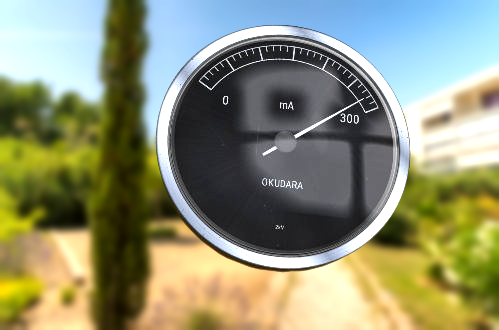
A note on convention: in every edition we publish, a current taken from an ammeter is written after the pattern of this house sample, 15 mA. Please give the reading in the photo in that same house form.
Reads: 280 mA
